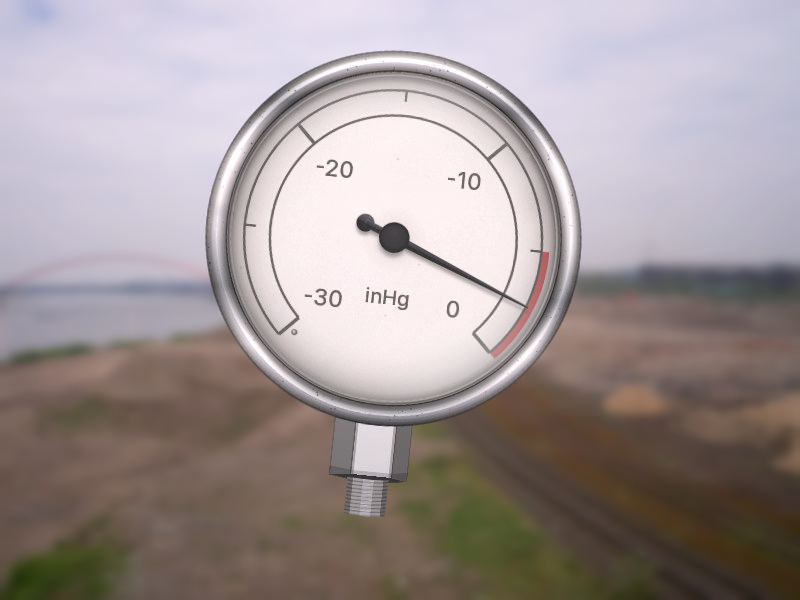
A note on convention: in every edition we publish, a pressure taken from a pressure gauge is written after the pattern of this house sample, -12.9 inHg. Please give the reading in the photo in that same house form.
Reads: -2.5 inHg
